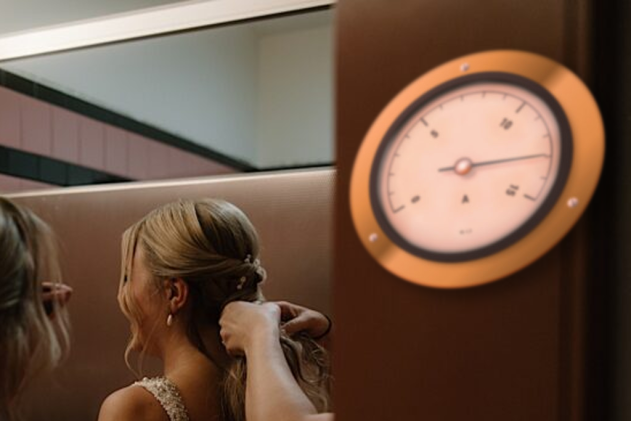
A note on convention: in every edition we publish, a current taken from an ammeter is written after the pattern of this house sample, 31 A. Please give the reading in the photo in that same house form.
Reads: 13 A
